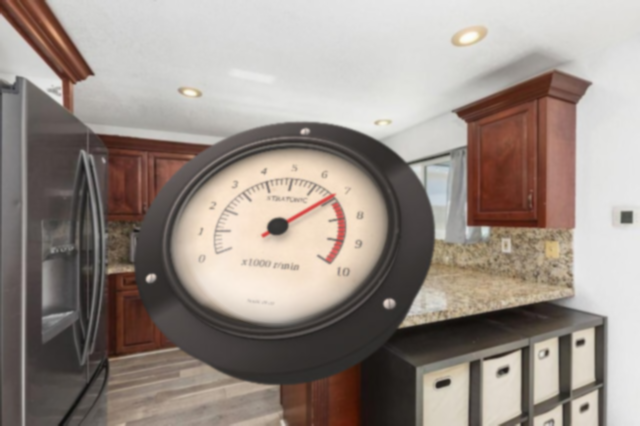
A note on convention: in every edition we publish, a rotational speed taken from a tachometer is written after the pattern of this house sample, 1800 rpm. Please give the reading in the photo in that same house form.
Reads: 7000 rpm
